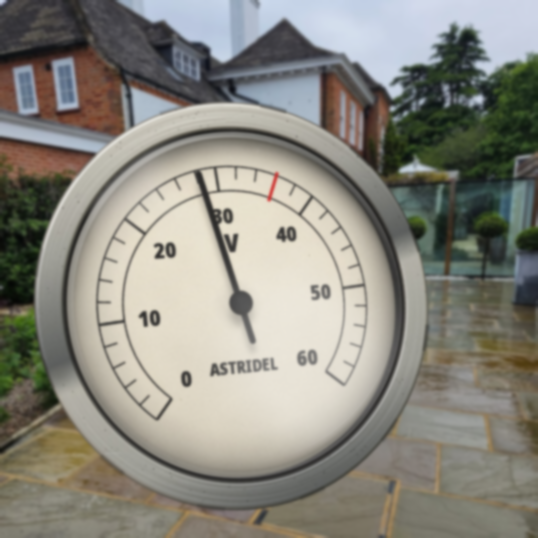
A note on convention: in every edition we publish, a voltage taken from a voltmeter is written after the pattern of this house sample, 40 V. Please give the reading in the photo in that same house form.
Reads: 28 V
